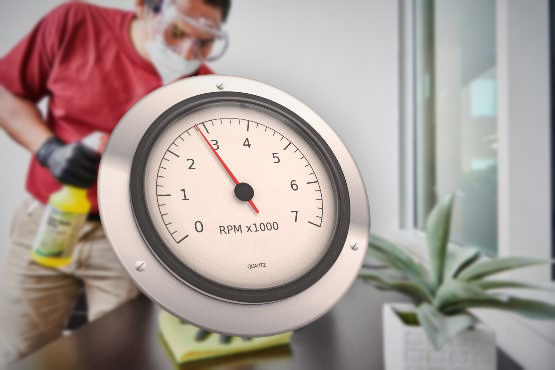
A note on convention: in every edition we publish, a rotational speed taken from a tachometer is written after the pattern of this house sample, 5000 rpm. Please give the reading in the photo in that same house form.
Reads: 2800 rpm
